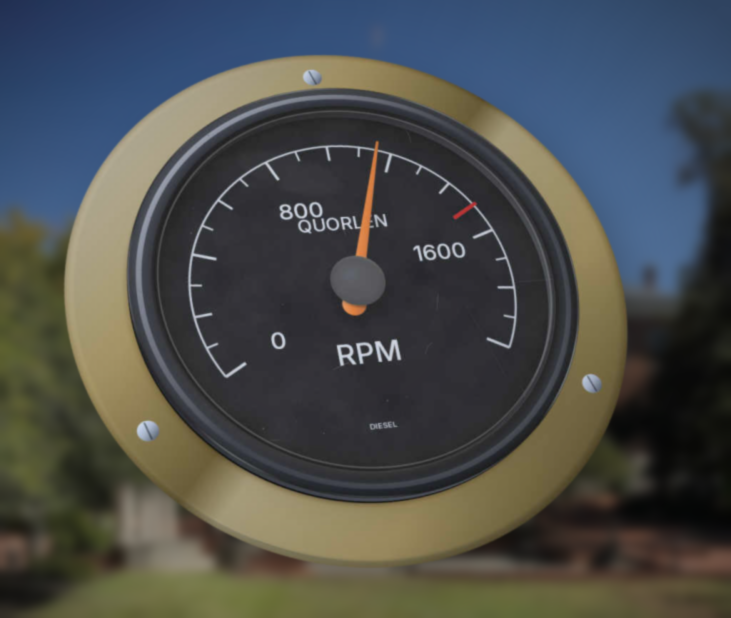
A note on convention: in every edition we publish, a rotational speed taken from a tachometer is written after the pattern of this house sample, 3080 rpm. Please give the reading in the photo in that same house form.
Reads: 1150 rpm
